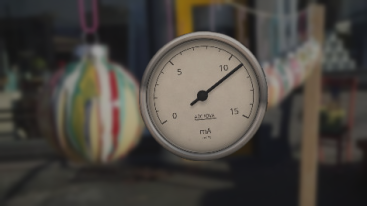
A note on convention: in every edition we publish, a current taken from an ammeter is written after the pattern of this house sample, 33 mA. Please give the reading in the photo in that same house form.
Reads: 11 mA
